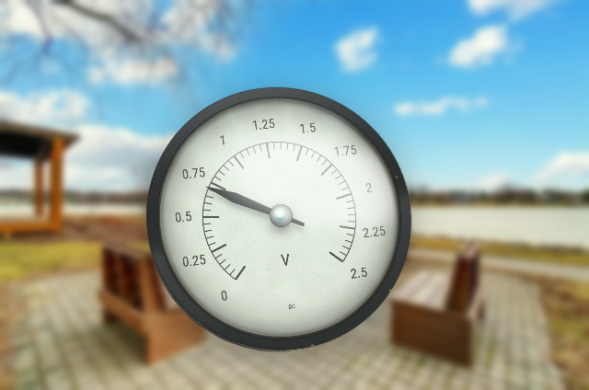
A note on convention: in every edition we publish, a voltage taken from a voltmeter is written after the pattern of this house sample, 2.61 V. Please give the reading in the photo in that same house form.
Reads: 0.7 V
